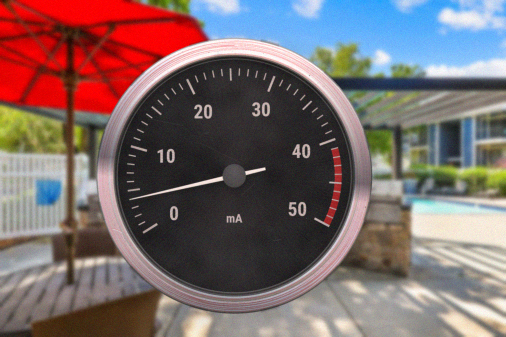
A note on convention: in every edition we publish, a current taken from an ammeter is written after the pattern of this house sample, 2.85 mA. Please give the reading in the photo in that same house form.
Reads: 4 mA
